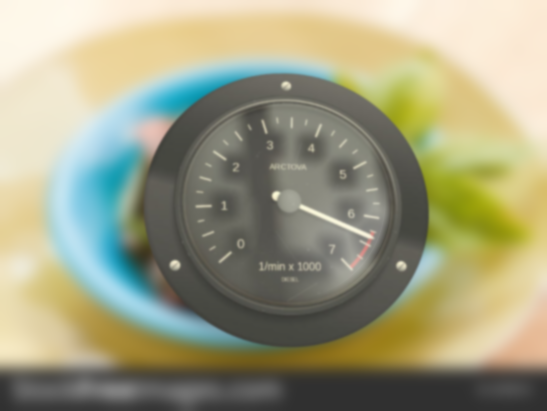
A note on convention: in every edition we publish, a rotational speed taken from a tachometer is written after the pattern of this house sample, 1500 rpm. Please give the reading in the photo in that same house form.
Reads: 6375 rpm
